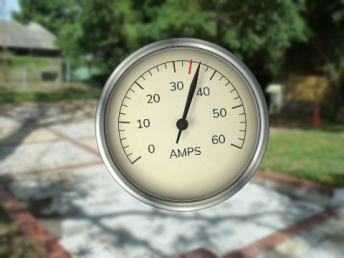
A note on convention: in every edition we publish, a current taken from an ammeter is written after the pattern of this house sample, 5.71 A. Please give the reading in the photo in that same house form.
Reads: 36 A
